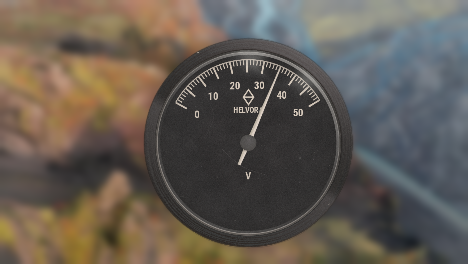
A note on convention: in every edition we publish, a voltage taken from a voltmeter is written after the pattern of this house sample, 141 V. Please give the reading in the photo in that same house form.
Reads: 35 V
